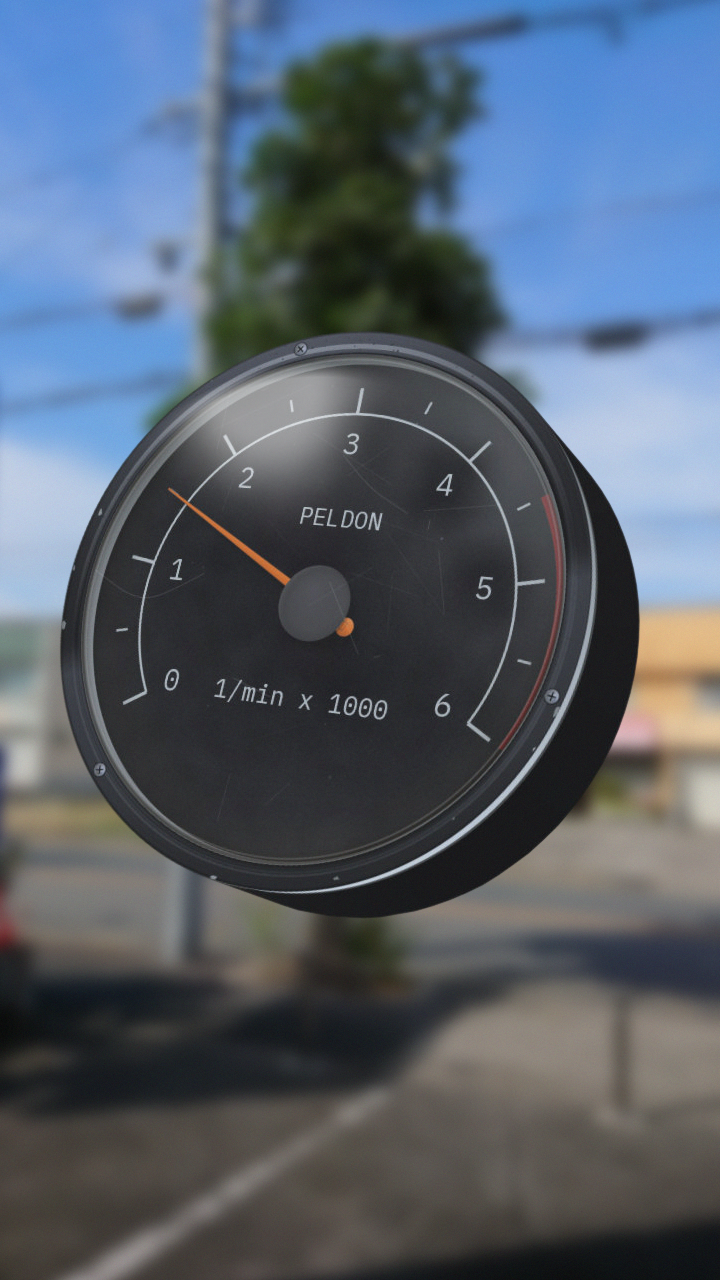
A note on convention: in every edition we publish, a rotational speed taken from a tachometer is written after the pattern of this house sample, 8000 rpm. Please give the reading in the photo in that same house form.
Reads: 1500 rpm
